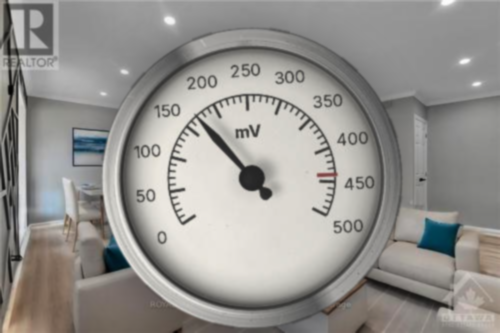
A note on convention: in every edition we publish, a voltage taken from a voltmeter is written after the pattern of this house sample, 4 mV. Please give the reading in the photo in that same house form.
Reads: 170 mV
